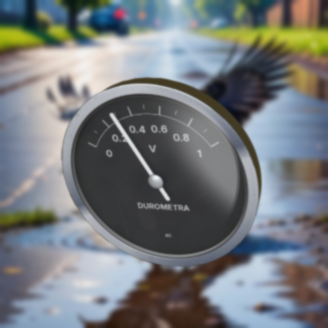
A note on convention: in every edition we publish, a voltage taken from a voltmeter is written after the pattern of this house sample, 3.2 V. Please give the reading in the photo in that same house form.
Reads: 0.3 V
